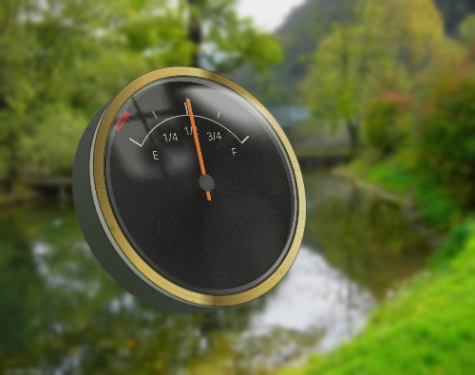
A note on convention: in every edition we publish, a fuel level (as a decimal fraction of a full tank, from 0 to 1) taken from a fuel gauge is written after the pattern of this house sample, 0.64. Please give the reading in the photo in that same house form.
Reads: 0.5
